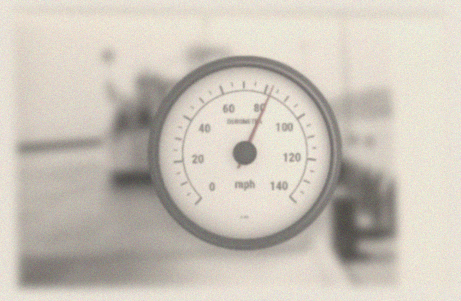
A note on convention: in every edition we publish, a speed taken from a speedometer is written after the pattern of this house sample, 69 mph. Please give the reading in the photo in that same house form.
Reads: 82.5 mph
